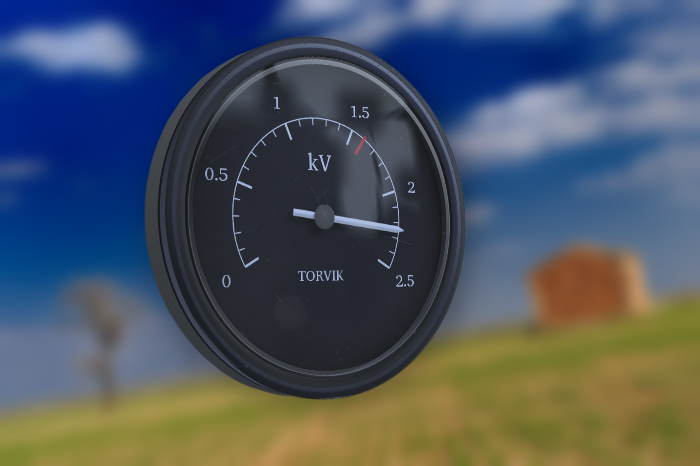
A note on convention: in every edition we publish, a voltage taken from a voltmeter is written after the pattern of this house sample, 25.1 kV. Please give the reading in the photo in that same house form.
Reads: 2.25 kV
